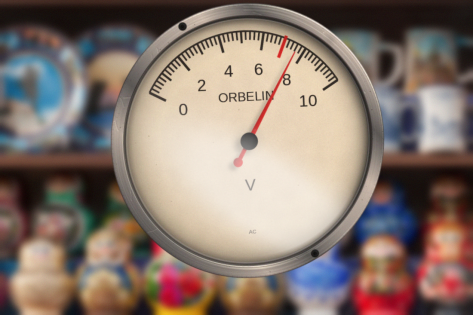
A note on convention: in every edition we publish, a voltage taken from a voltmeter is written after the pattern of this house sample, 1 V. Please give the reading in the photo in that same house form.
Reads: 7.6 V
